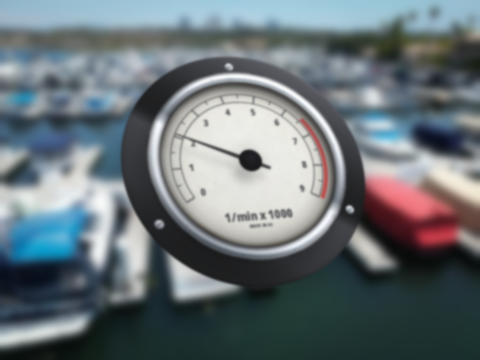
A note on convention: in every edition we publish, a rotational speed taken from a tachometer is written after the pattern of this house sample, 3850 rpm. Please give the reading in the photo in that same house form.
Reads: 2000 rpm
